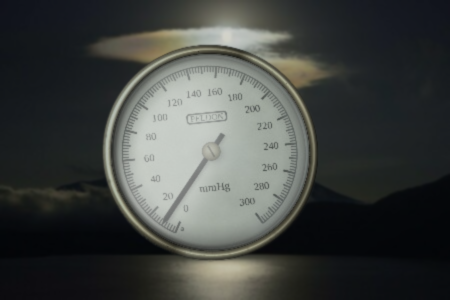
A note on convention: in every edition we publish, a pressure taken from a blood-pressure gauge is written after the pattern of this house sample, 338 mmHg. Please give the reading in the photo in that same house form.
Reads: 10 mmHg
